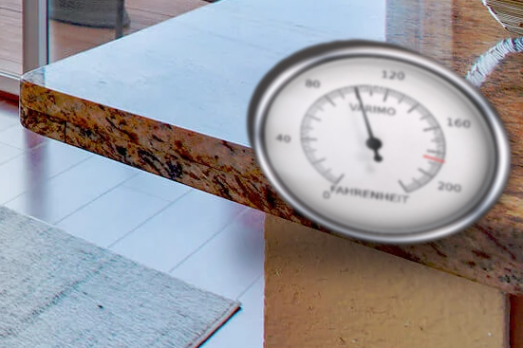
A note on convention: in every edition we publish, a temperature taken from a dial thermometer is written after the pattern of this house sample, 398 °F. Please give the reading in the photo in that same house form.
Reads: 100 °F
